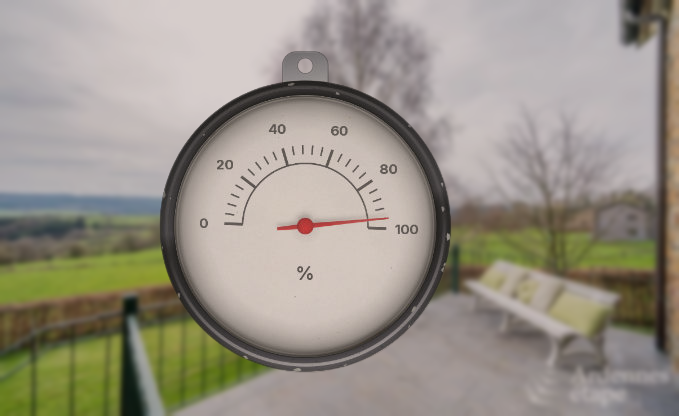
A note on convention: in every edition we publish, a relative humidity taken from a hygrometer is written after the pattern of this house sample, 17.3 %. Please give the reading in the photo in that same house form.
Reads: 96 %
